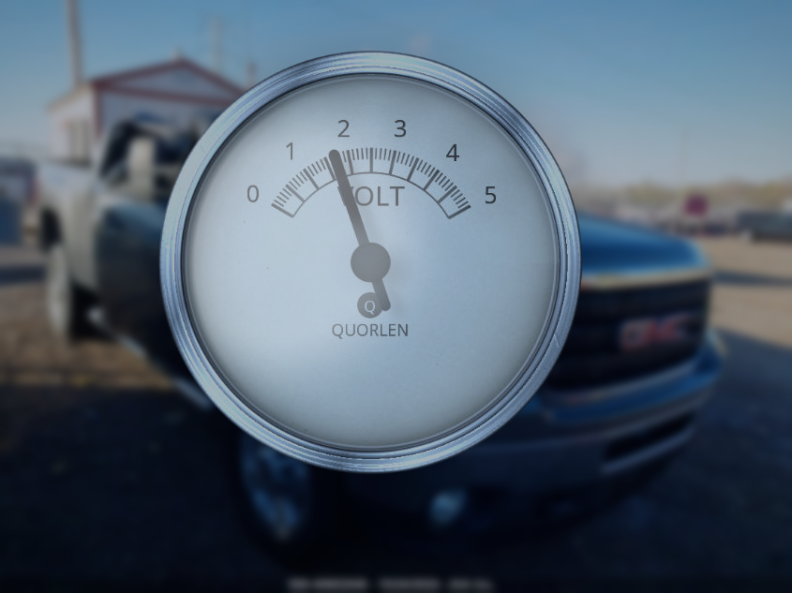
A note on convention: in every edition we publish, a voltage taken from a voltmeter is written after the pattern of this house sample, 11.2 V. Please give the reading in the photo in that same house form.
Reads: 1.7 V
